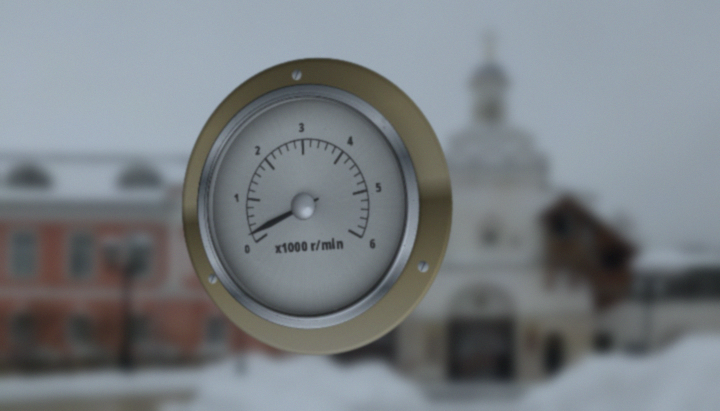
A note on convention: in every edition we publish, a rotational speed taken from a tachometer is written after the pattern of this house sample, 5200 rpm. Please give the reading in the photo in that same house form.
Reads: 200 rpm
